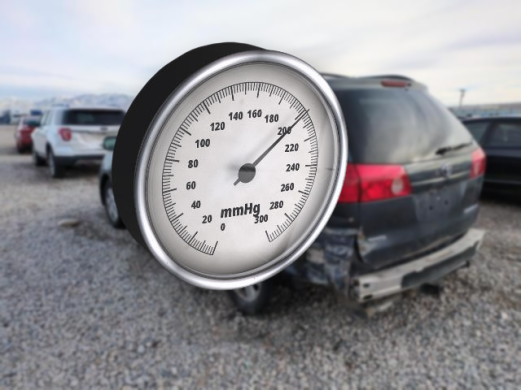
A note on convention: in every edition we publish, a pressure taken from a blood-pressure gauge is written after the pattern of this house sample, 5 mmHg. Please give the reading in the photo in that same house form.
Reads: 200 mmHg
